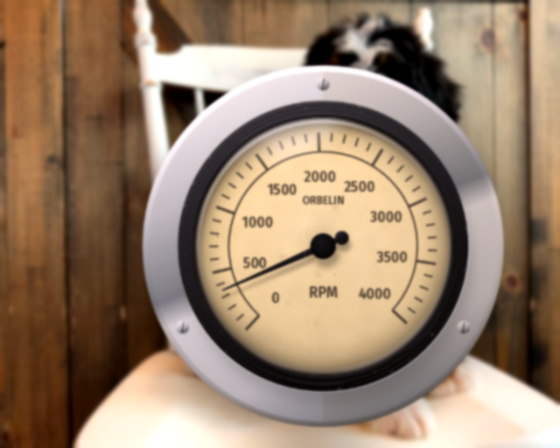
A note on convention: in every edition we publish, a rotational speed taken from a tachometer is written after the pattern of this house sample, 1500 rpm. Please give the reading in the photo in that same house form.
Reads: 350 rpm
